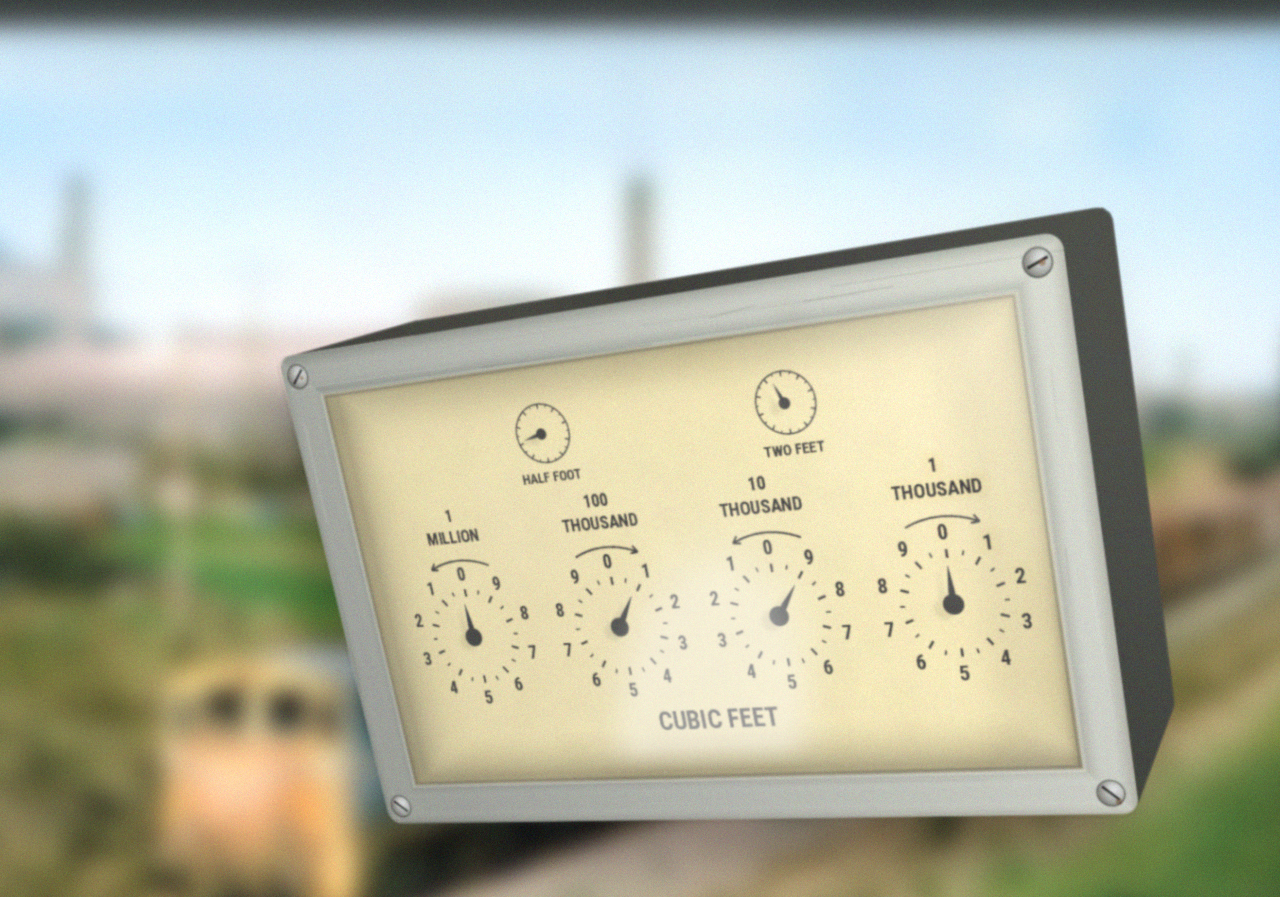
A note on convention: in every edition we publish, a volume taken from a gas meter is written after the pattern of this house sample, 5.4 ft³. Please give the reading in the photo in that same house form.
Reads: 9000 ft³
